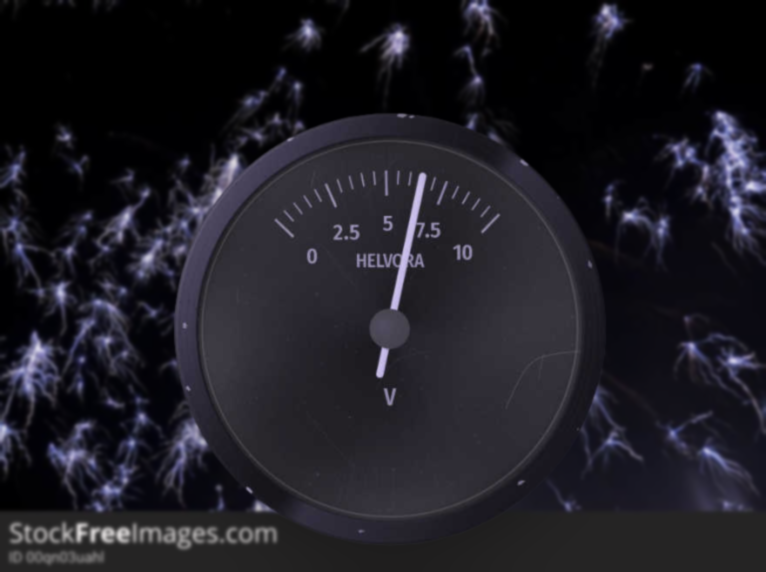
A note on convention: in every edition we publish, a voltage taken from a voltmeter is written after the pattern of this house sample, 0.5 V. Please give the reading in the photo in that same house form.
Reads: 6.5 V
